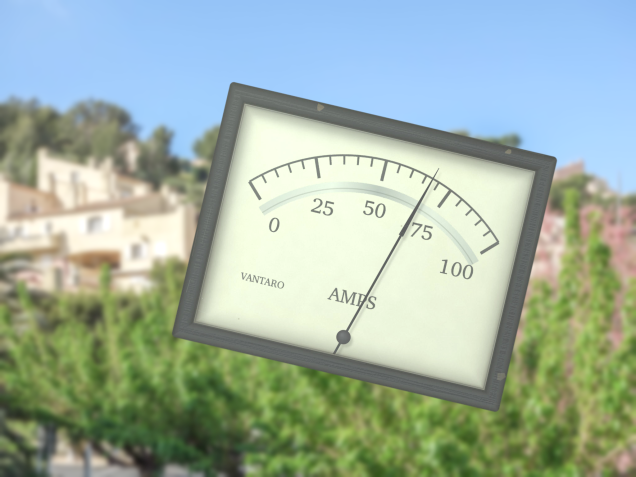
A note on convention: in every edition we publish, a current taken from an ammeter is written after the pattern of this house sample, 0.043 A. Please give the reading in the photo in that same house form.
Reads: 67.5 A
